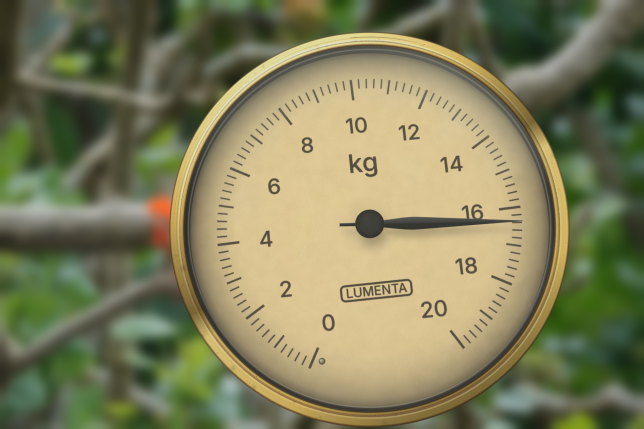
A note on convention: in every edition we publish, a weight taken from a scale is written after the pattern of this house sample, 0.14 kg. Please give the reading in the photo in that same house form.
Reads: 16.4 kg
